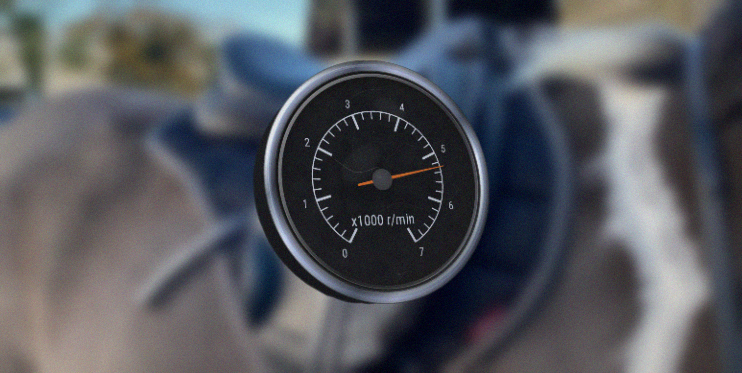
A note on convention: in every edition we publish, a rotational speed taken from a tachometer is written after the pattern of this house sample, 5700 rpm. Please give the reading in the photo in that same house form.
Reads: 5300 rpm
